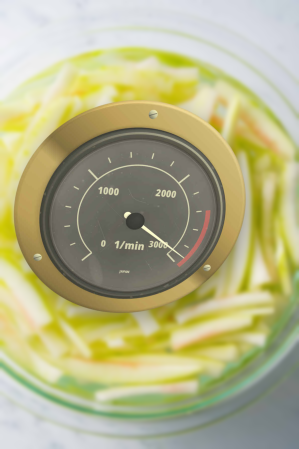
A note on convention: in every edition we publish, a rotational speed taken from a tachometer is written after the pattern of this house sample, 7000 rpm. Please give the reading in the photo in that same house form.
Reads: 2900 rpm
